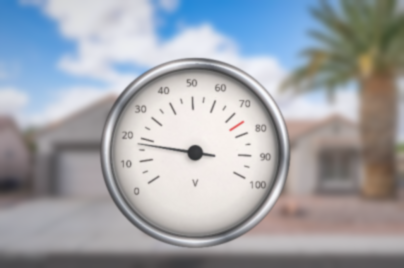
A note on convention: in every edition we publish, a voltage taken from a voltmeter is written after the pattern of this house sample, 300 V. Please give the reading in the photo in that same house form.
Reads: 17.5 V
